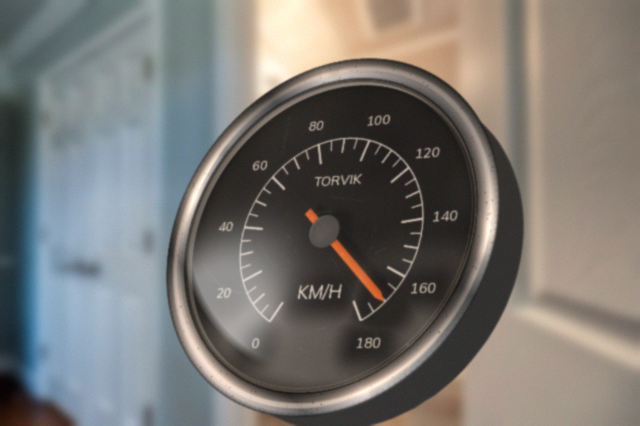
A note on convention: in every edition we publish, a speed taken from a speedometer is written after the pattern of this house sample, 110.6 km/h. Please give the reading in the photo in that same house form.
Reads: 170 km/h
